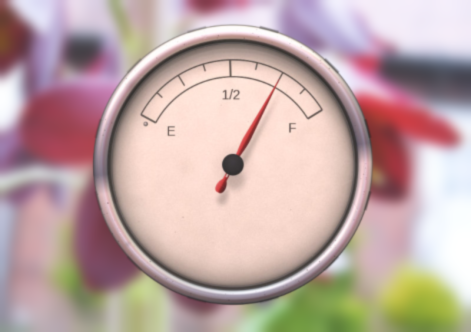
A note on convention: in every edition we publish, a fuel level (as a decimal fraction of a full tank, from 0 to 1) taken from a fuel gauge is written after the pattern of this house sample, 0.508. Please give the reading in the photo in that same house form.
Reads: 0.75
